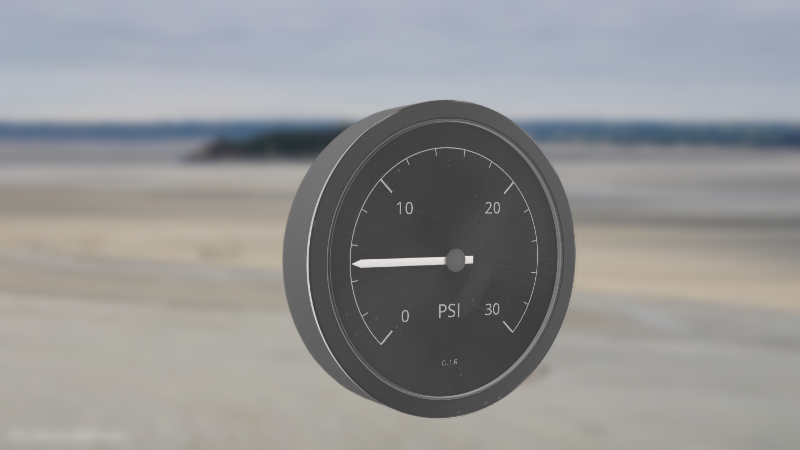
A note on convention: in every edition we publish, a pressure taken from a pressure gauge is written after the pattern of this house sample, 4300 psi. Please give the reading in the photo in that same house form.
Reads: 5 psi
